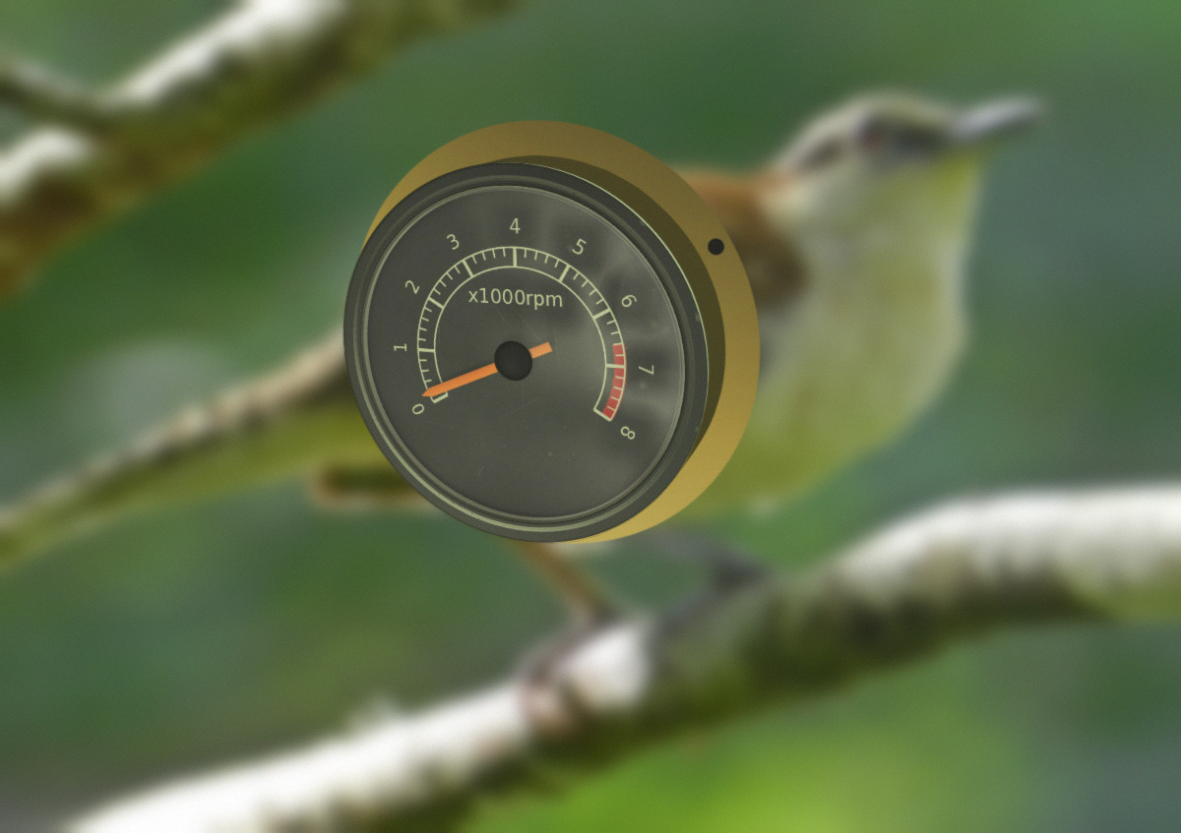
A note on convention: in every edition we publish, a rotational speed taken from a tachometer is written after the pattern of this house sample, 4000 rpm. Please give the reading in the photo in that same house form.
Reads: 200 rpm
